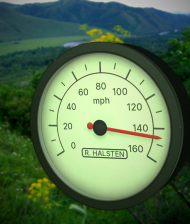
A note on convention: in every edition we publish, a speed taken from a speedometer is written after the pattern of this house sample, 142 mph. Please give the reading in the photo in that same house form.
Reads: 145 mph
